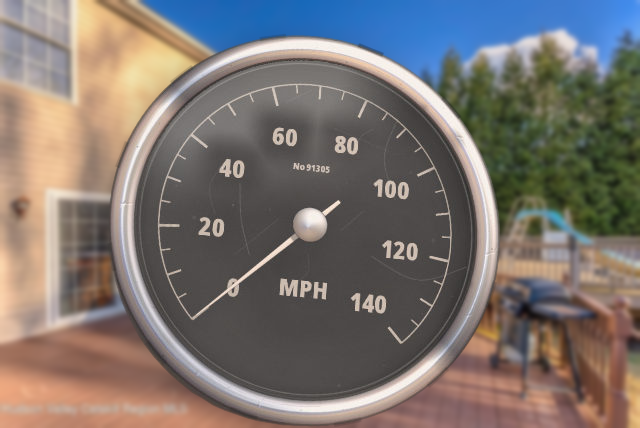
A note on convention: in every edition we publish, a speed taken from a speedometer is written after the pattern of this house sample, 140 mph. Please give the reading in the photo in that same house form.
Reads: 0 mph
